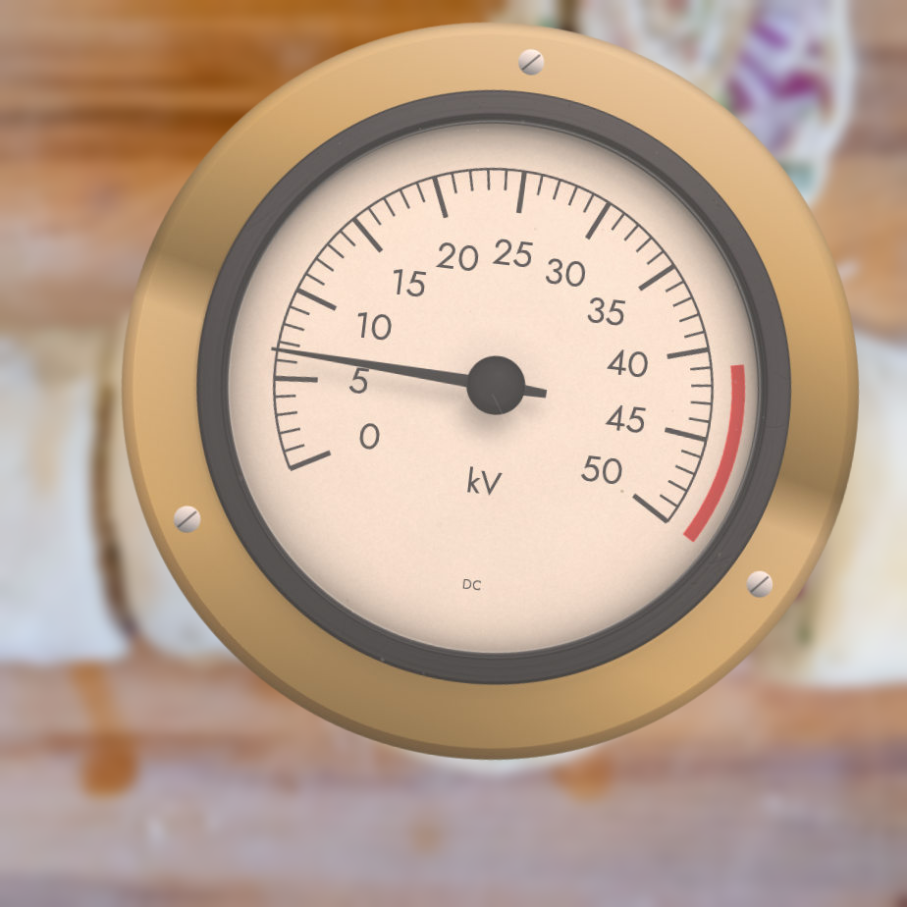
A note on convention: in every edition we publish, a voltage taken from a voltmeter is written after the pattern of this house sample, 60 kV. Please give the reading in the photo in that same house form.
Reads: 6.5 kV
